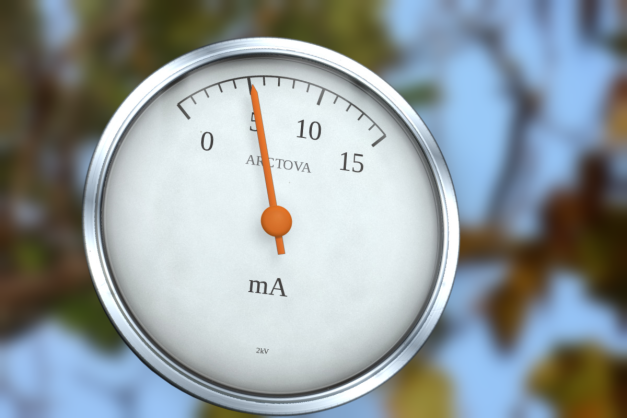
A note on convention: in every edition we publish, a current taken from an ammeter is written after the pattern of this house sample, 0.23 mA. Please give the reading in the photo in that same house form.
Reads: 5 mA
